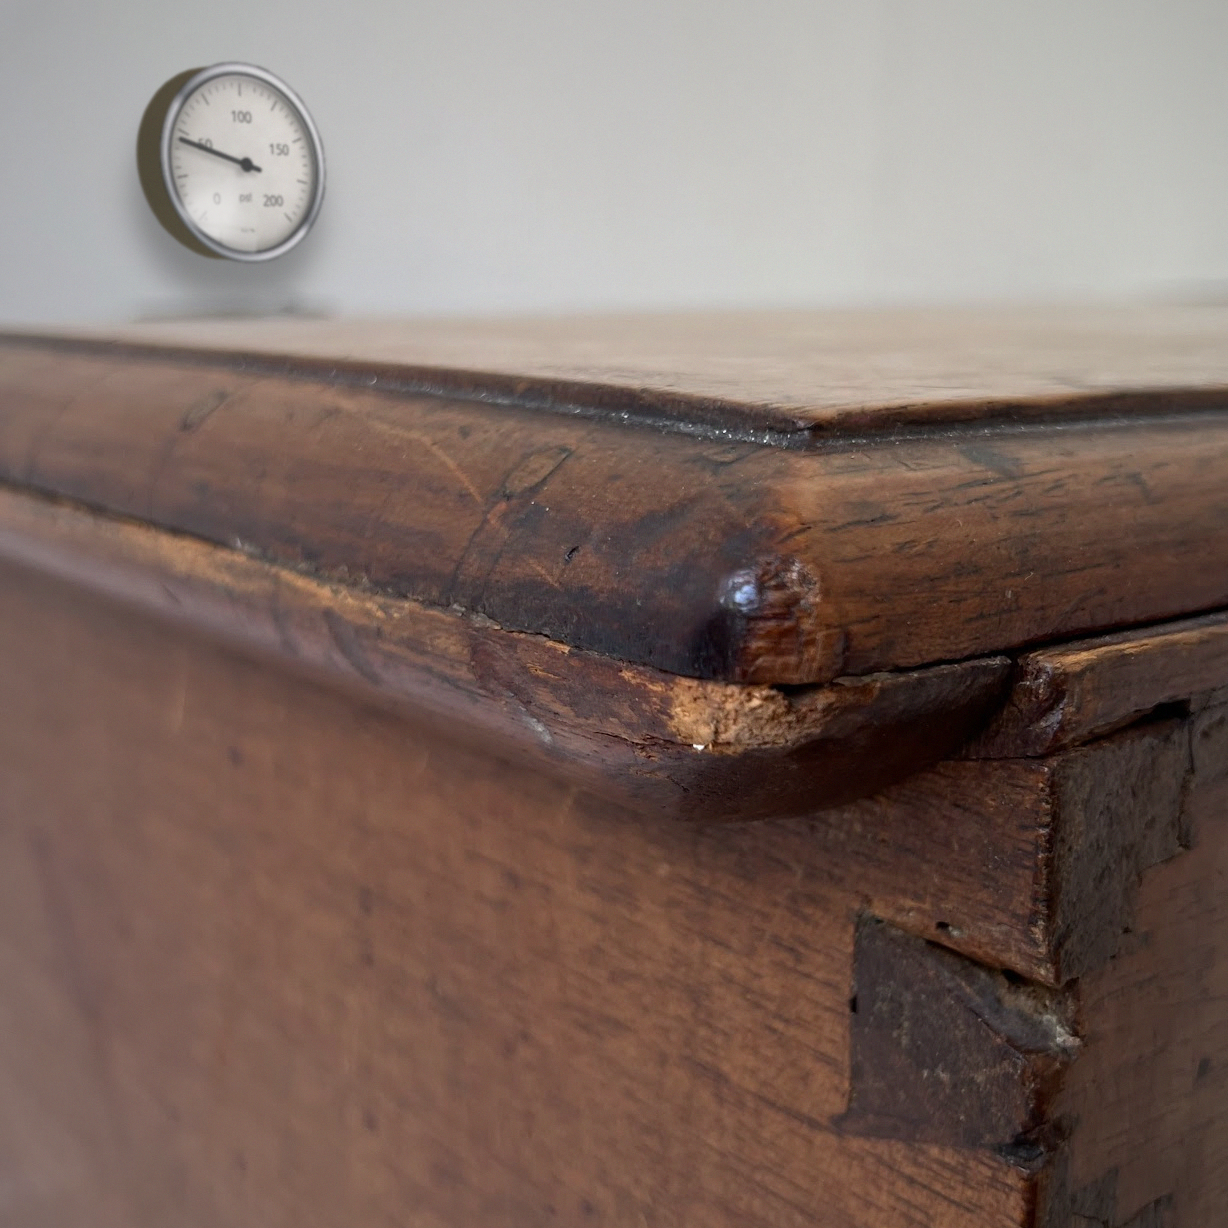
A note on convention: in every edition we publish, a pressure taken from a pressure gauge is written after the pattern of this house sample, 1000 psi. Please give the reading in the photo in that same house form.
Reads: 45 psi
